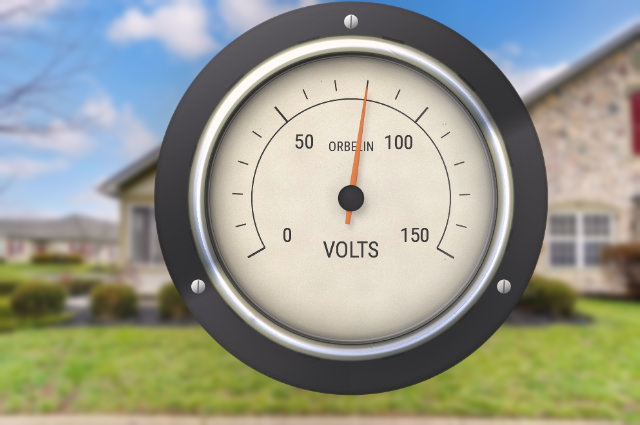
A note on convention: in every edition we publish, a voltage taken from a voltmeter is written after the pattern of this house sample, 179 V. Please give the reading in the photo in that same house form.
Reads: 80 V
